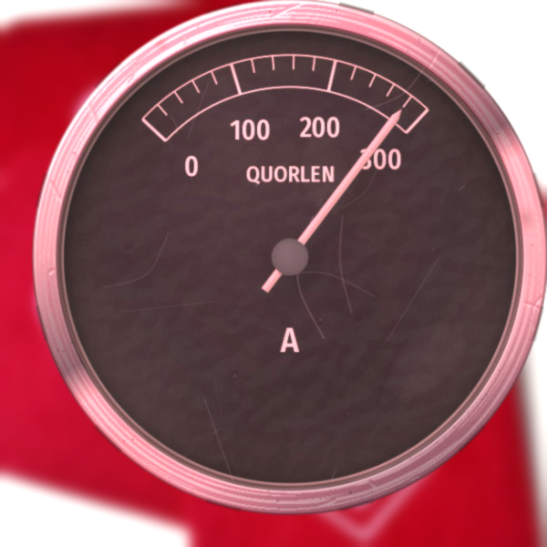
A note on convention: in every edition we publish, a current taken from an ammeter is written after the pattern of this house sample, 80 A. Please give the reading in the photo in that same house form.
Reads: 280 A
